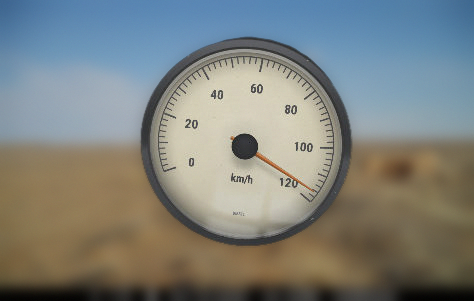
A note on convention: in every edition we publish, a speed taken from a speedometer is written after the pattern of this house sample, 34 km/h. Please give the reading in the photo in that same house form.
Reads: 116 km/h
